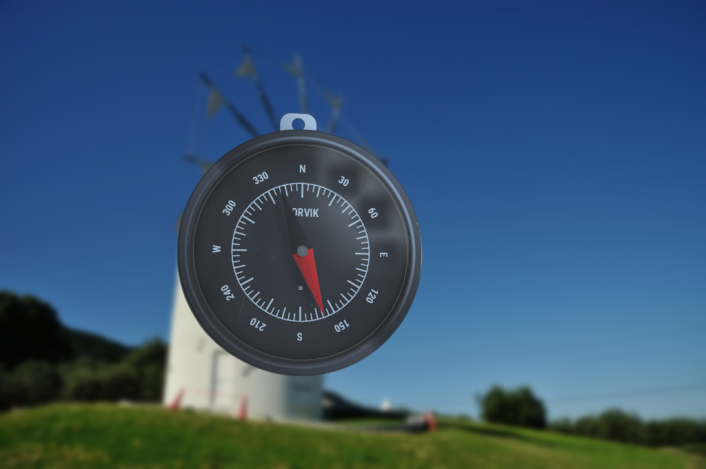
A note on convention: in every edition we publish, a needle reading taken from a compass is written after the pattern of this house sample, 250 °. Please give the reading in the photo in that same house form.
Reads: 160 °
